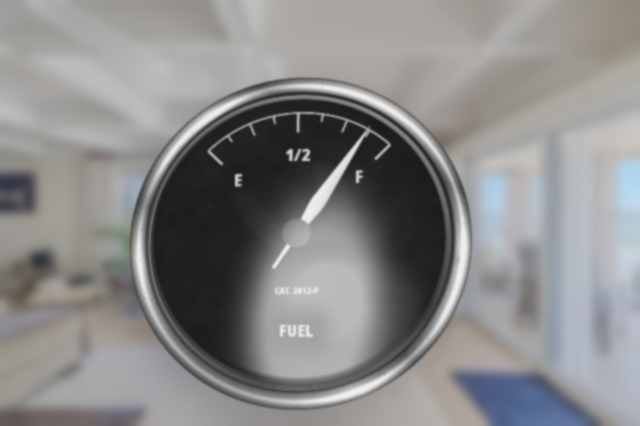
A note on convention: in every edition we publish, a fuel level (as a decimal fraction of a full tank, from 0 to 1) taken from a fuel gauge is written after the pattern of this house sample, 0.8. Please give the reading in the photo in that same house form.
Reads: 0.875
